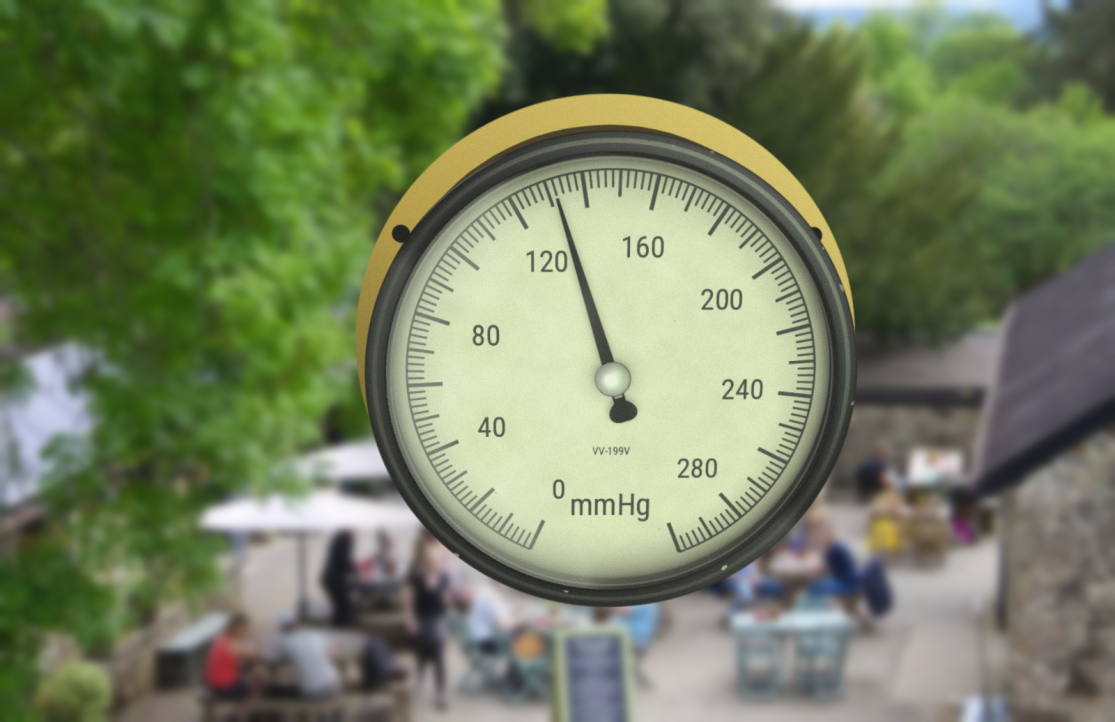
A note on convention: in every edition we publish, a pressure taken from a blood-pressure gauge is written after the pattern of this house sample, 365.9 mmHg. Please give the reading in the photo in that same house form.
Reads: 132 mmHg
